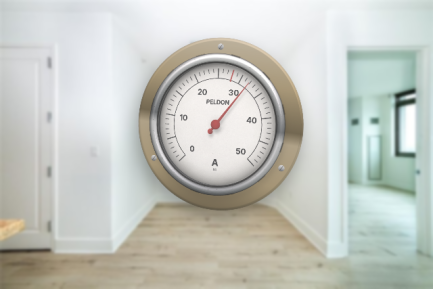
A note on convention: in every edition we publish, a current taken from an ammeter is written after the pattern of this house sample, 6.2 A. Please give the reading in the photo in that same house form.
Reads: 32 A
